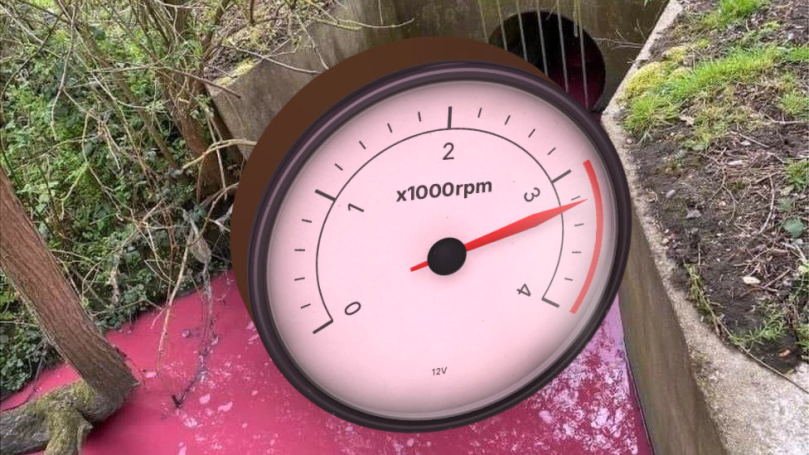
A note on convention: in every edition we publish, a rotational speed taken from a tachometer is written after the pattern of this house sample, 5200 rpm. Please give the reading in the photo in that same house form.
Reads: 3200 rpm
